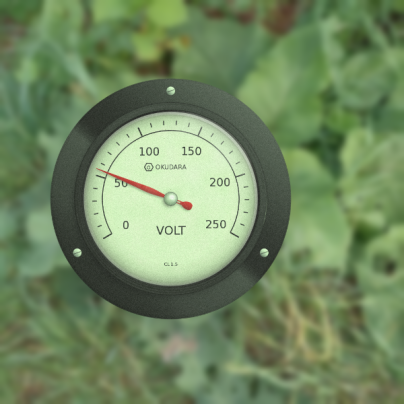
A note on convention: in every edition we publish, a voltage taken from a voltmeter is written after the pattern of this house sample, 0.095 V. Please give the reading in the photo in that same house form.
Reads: 55 V
